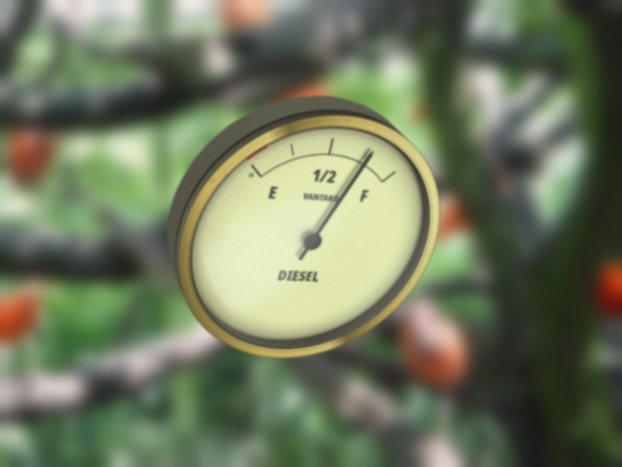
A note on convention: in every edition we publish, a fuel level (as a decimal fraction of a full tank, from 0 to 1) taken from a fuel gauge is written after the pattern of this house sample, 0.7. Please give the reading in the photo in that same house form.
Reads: 0.75
